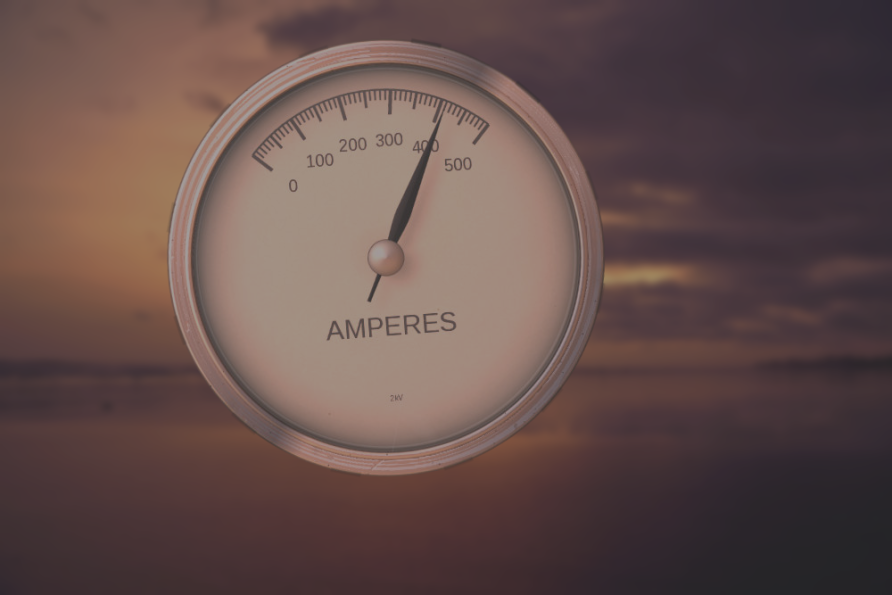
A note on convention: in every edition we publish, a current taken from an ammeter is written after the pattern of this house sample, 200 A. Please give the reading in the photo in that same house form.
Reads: 410 A
